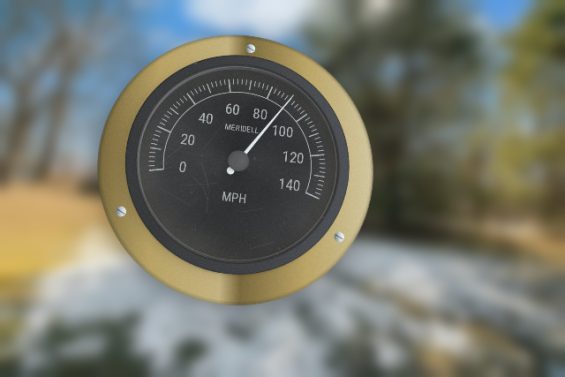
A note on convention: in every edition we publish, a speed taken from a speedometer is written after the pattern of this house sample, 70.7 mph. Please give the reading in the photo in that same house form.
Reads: 90 mph
